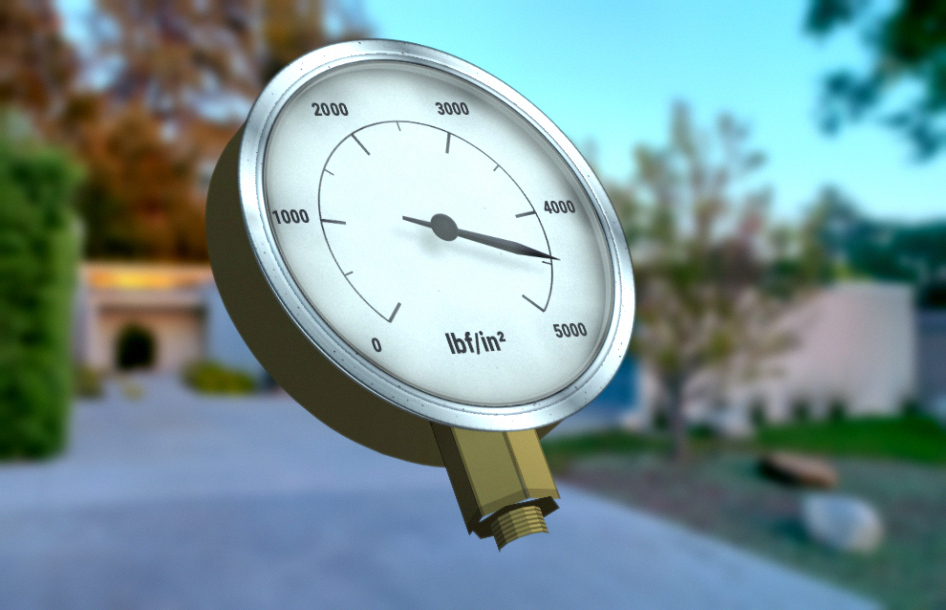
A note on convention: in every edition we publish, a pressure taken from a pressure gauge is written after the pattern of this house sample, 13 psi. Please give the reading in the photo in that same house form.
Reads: 4500 psi
